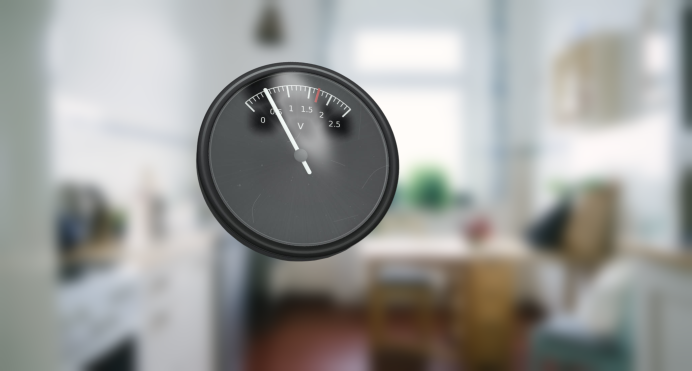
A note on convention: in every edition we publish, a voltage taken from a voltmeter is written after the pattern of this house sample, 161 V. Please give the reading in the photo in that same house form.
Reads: 0.5 V
